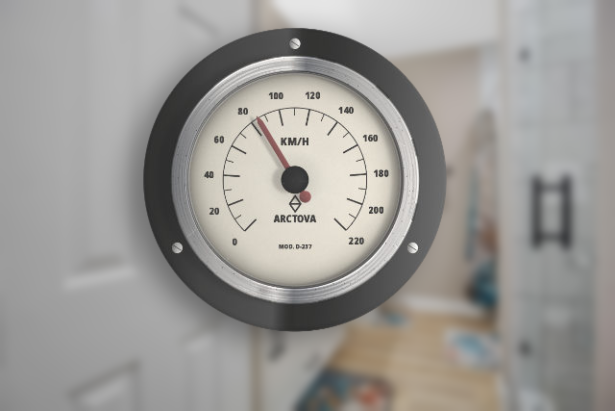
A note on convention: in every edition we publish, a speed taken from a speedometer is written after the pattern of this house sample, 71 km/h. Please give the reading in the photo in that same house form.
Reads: 85 km/h
